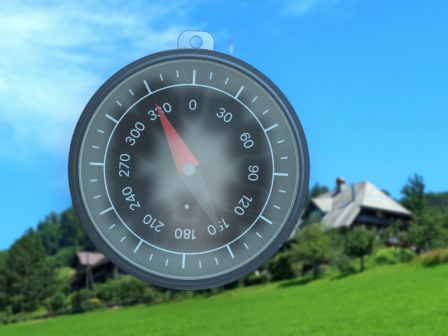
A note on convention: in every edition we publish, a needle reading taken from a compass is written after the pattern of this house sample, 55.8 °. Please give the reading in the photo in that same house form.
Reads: 330 °
